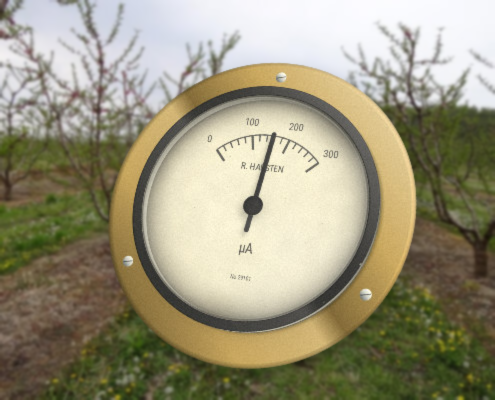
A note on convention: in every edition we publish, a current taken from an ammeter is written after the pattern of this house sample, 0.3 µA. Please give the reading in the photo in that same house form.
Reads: 160 µA
